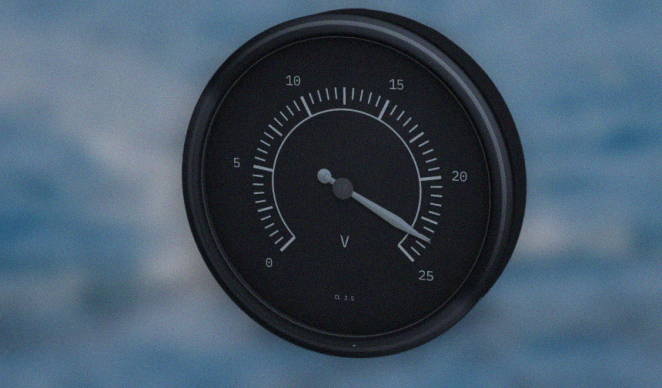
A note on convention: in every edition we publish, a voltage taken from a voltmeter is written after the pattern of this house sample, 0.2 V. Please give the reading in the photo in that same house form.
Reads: 23.5 V
